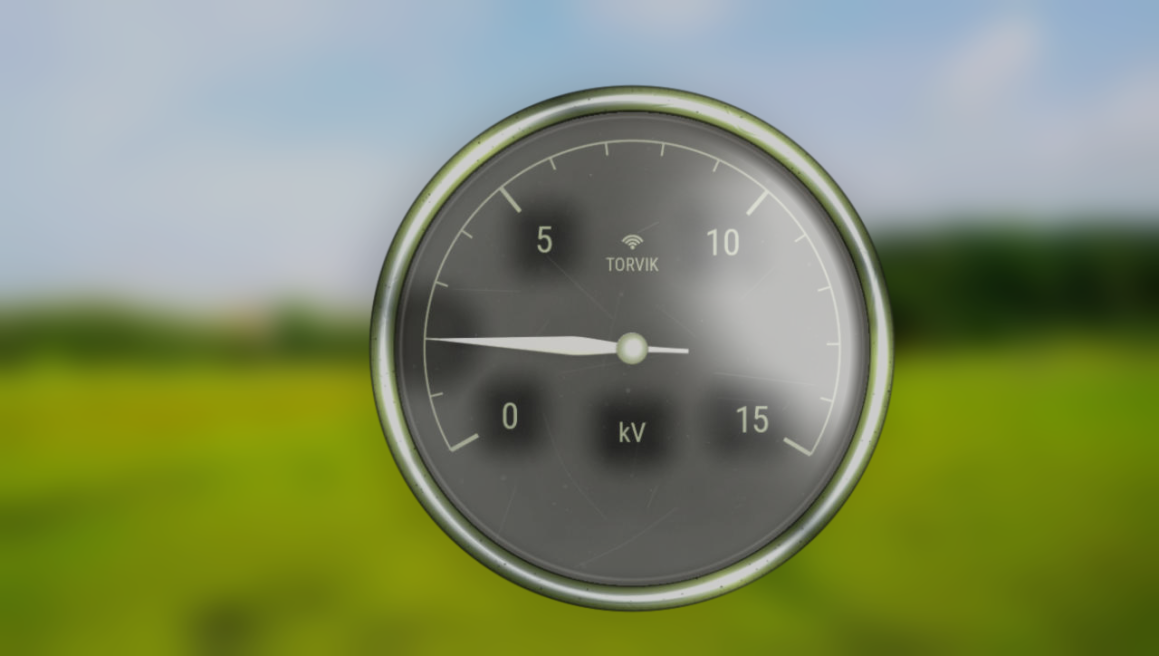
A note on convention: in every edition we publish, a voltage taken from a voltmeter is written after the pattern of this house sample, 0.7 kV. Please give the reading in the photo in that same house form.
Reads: 2 kV
